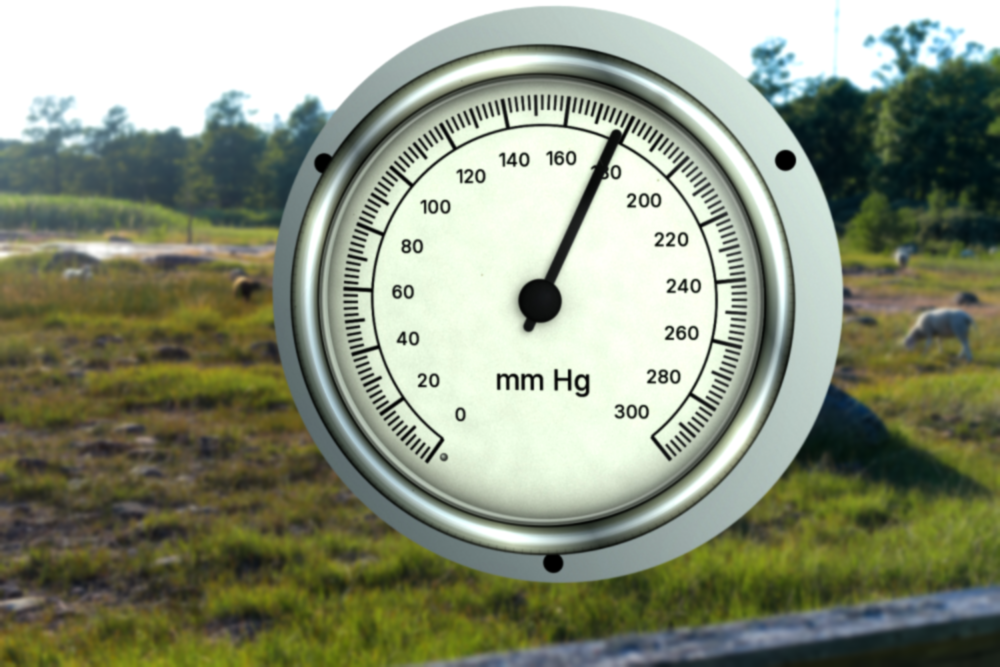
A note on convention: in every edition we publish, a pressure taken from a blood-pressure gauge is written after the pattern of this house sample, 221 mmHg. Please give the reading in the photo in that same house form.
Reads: 178 mmHg
